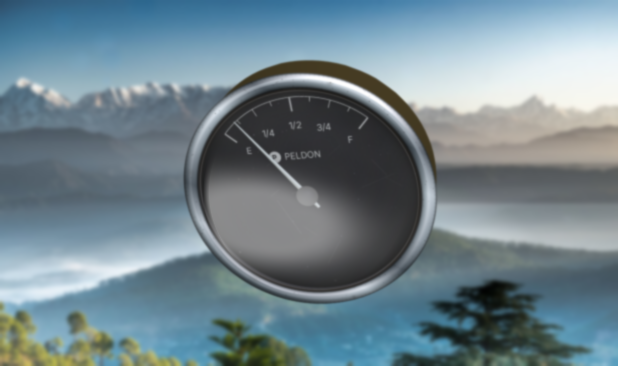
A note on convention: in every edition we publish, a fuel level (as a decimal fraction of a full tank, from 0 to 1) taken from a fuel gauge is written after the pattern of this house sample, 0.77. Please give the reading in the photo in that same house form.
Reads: 0.125
